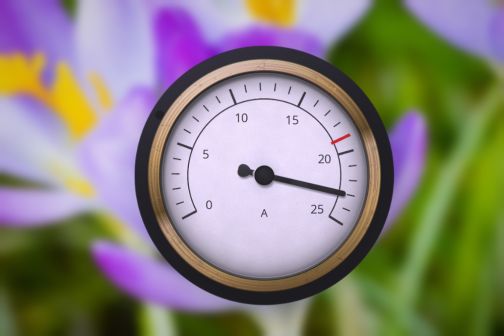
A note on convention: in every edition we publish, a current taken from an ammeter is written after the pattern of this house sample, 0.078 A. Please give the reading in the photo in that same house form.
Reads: 23 A
